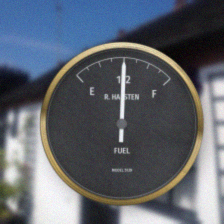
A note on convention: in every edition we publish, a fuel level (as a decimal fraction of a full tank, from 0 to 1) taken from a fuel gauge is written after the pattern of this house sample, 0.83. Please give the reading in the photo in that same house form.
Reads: 0.5
